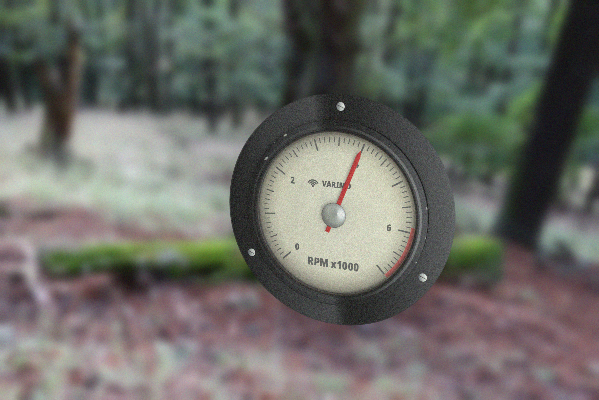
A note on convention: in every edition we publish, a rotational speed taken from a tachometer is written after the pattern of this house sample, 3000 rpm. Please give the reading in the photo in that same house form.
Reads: 4000 rpm
